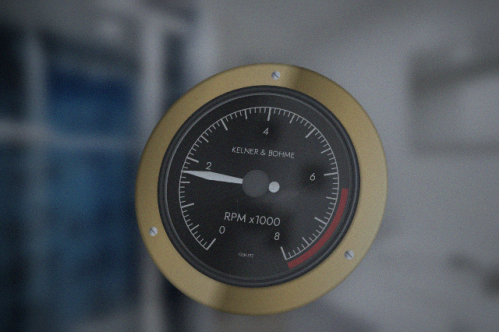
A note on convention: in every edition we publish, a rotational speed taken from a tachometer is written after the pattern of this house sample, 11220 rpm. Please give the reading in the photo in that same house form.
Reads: 1700 rpm
